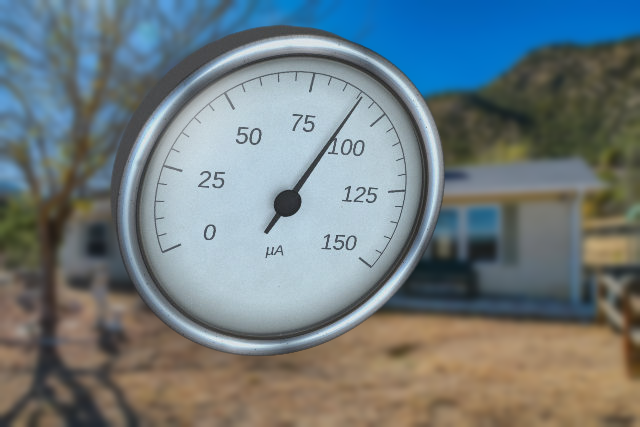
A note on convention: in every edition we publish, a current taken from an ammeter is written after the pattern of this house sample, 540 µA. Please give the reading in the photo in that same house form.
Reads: 90 µA
